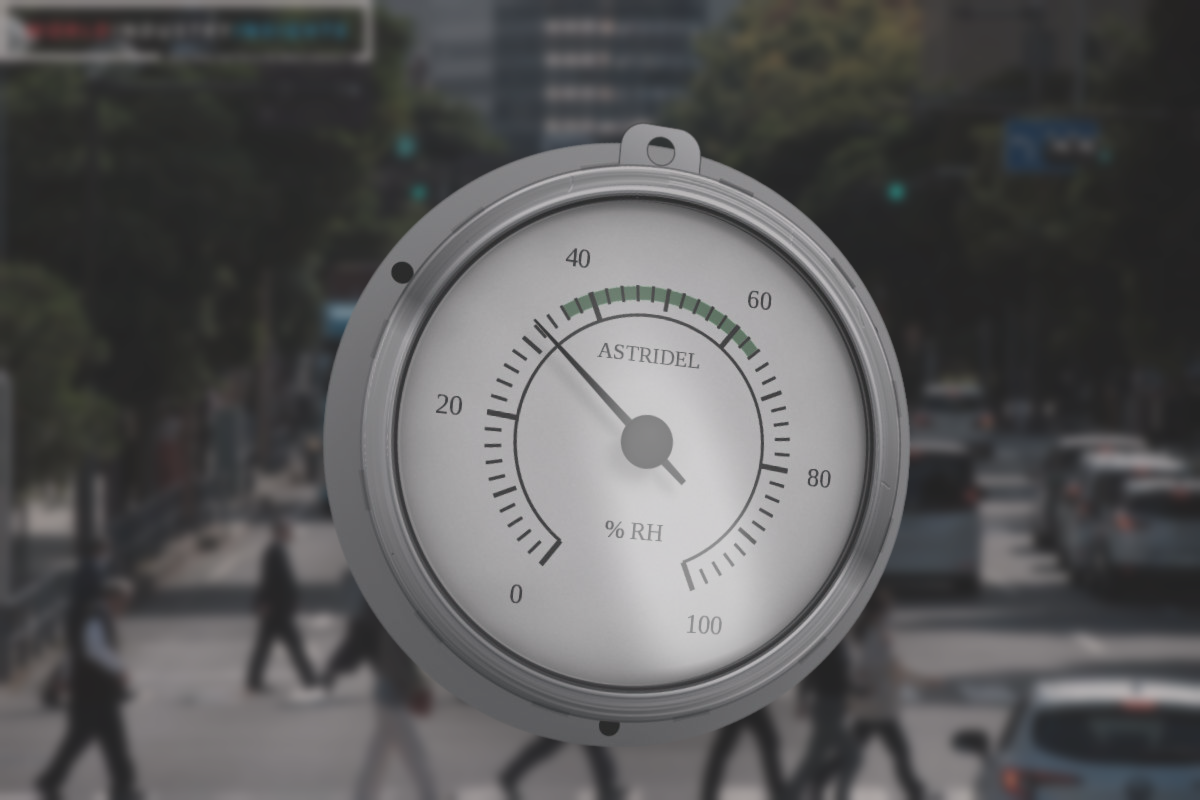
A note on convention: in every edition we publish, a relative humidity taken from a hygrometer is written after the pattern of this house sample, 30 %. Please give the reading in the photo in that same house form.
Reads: 32 %
